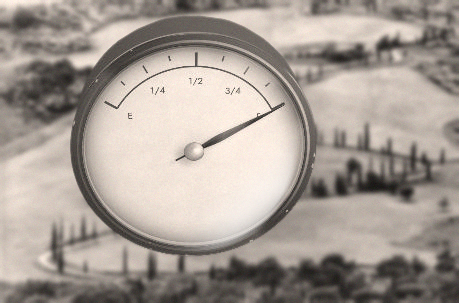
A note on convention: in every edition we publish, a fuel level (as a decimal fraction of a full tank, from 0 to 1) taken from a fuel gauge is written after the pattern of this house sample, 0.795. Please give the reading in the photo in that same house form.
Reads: 1
